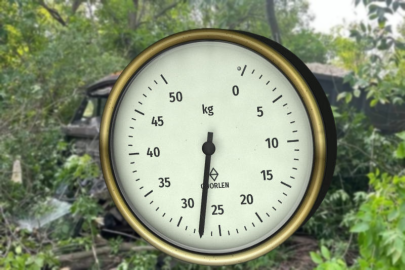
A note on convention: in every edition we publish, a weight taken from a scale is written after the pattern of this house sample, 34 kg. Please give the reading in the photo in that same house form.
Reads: 27 kg
